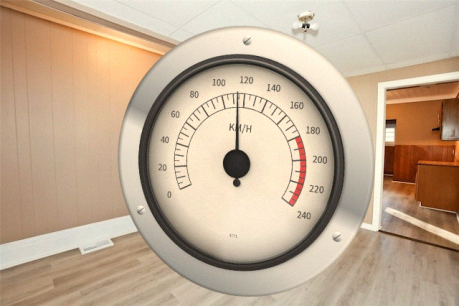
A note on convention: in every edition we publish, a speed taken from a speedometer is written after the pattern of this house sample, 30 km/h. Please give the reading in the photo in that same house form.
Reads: 115 km/h
